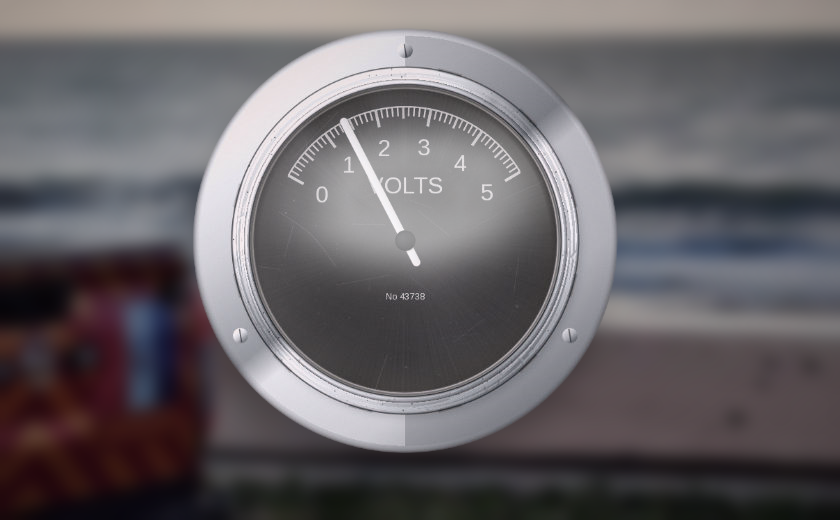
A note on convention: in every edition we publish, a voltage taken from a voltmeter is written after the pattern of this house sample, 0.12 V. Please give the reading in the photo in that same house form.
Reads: 1.4 V
